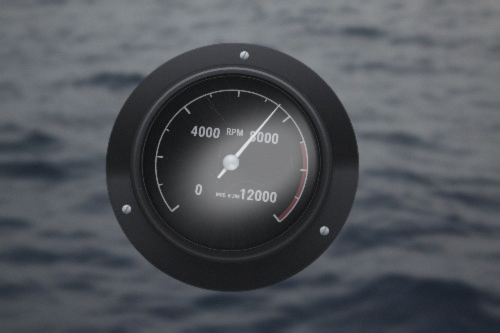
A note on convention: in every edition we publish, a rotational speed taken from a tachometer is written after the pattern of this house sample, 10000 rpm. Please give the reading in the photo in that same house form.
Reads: 7500 rpm
